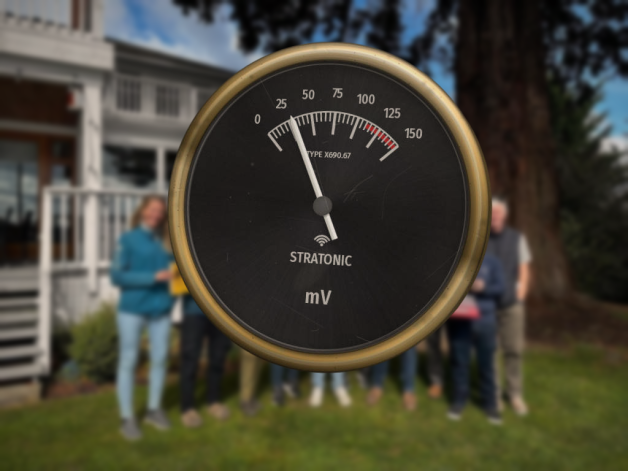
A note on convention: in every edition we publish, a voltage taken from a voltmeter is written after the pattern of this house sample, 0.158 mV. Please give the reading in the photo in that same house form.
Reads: 30 mV
